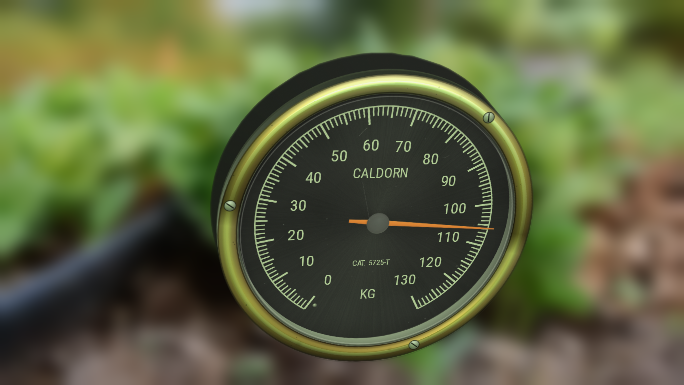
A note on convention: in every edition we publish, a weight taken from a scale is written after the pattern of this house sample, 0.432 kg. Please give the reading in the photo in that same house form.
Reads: 105 kg
